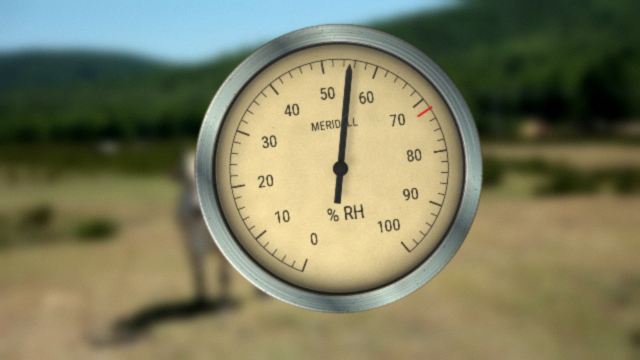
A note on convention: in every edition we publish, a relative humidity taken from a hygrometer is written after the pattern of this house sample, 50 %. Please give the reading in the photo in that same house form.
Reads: 55 %
